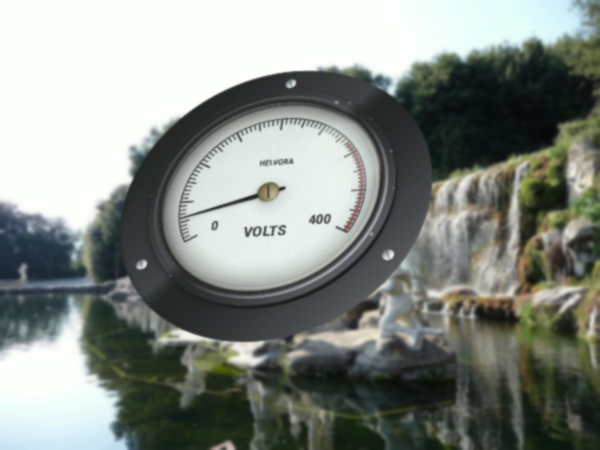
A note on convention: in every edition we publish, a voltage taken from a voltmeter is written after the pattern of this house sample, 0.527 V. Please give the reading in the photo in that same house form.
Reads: 25 V
